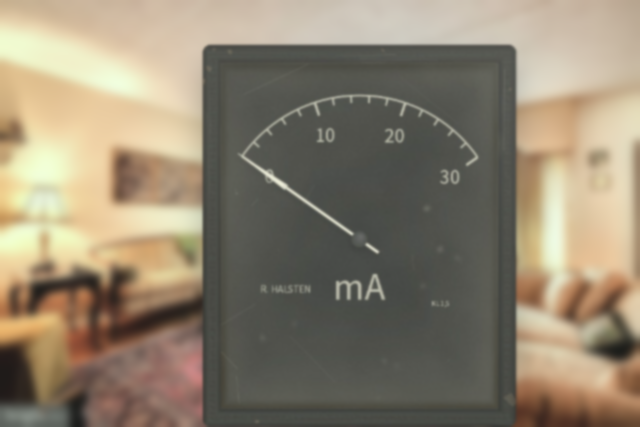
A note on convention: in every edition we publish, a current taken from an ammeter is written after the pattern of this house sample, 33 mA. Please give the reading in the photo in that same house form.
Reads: 0 mA
